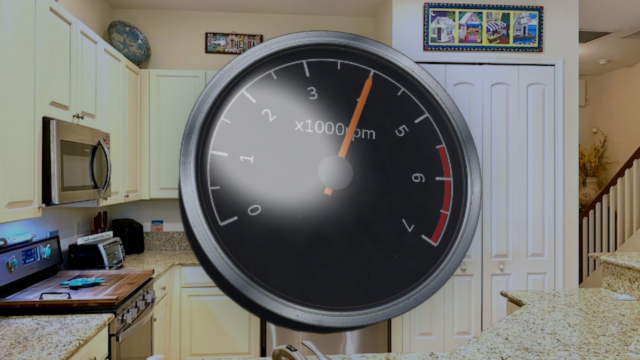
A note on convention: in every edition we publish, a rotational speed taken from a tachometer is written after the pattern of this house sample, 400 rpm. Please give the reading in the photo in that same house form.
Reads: 4000 rpm
